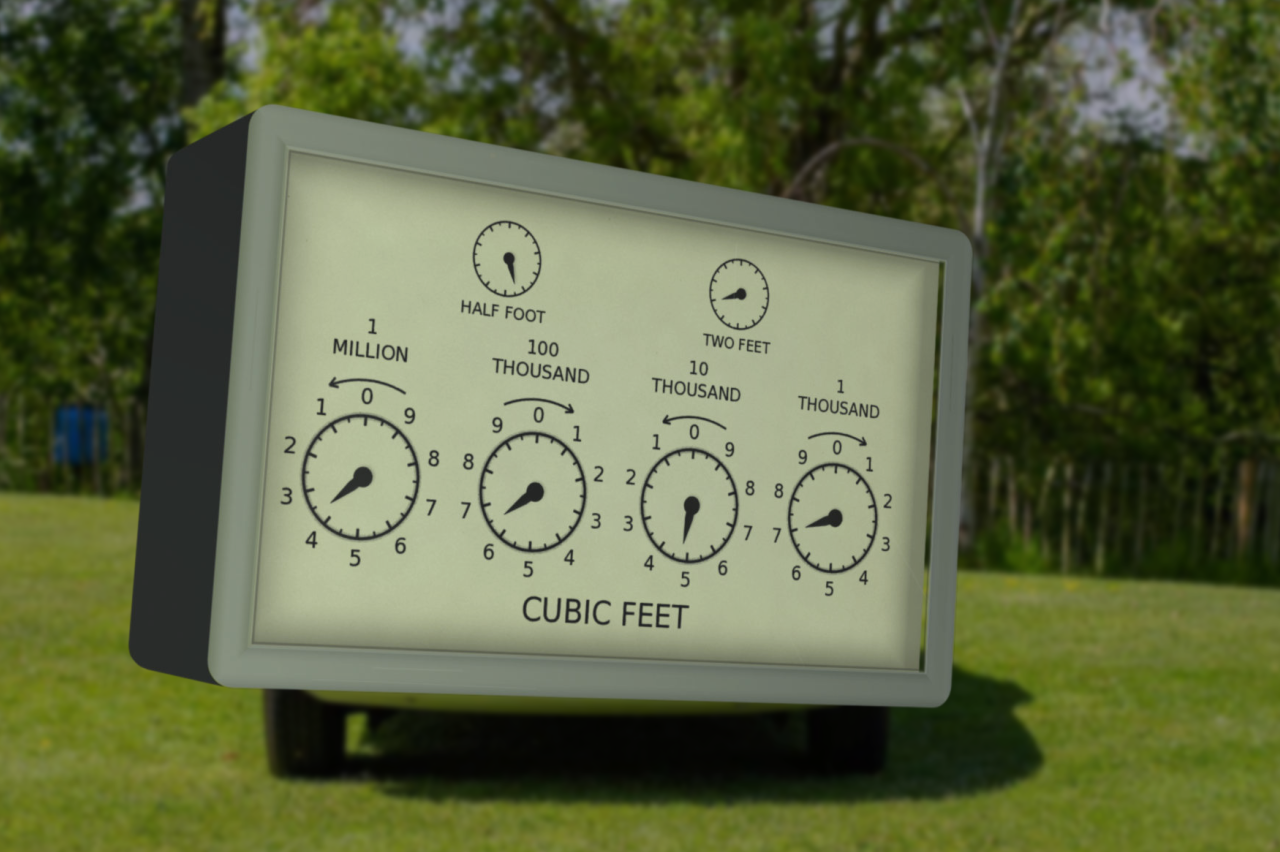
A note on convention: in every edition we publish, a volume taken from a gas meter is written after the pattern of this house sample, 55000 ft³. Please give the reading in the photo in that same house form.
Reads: 364700 ft³
